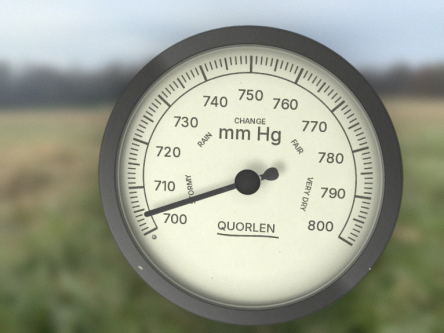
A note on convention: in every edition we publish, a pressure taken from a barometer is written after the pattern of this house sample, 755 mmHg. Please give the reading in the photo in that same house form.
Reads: 704 mmHg
